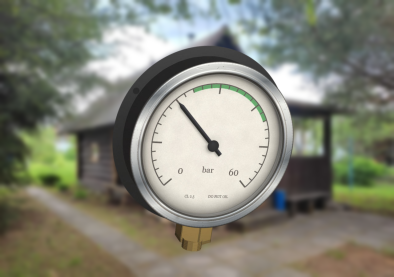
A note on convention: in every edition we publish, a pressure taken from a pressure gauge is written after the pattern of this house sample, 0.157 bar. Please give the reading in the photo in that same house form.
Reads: 20 bar
